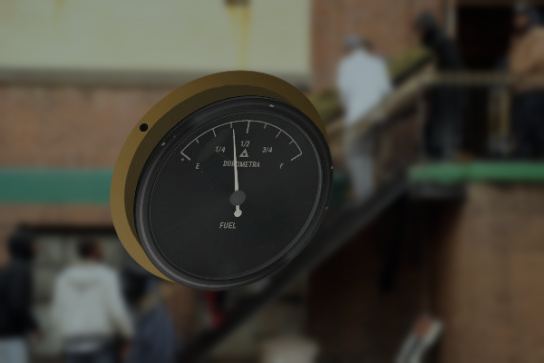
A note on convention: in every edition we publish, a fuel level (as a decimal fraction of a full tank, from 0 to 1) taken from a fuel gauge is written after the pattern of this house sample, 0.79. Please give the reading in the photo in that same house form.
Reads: 0.375
